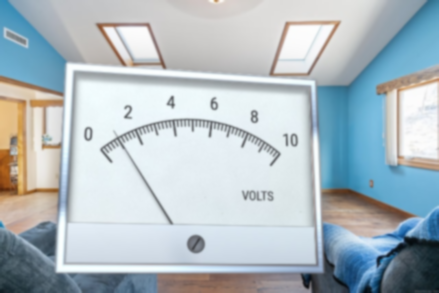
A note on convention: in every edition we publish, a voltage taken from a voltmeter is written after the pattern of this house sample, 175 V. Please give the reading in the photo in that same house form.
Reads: 1 V
